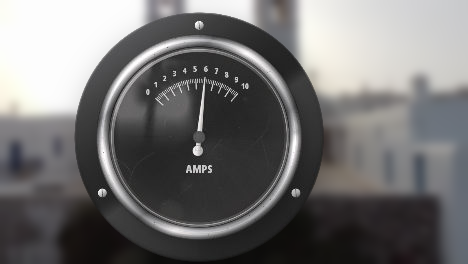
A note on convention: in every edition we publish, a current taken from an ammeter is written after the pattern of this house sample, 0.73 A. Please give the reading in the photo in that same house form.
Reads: 6 A
